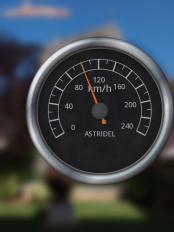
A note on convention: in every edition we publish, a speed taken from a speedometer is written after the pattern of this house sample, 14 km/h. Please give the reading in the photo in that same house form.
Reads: 100 km/h
